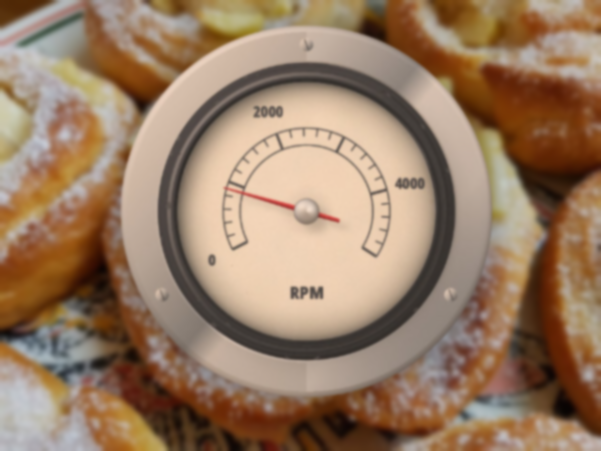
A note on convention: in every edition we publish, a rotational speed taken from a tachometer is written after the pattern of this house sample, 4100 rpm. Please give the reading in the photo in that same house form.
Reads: 900 rpm
